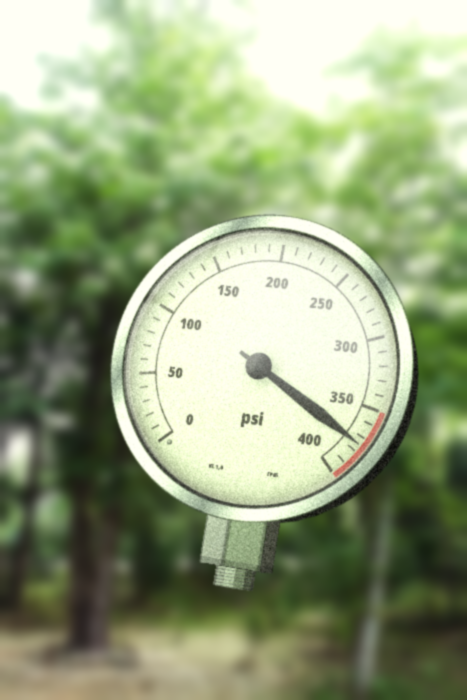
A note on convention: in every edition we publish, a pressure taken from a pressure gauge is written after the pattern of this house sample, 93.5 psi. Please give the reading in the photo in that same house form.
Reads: 375 psi
